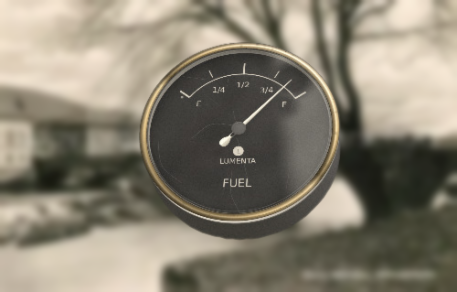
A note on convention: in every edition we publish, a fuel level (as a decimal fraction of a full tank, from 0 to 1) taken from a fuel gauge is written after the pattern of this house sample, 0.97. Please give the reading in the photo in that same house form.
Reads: 0.875
